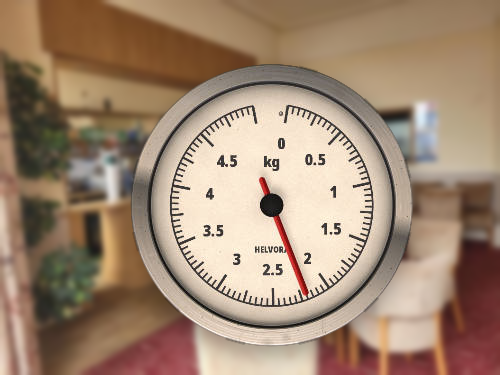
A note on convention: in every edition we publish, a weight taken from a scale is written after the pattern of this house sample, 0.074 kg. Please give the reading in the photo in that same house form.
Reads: 2.2 kg
